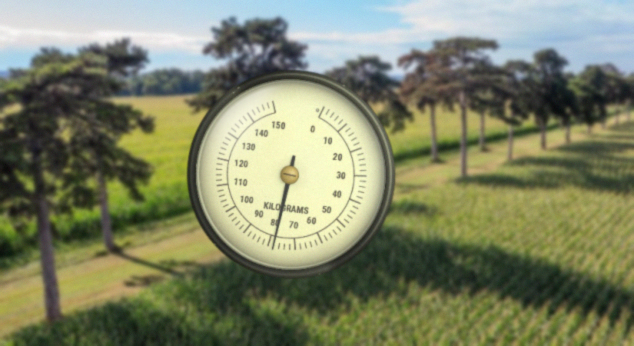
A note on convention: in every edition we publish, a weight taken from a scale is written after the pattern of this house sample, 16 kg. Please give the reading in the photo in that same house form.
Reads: 78 kg
